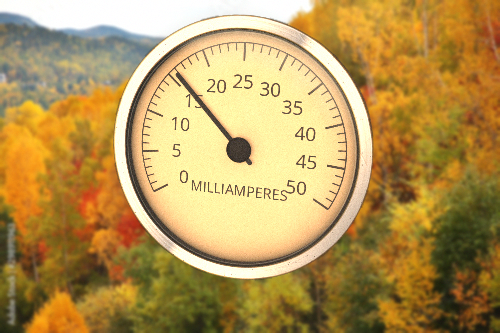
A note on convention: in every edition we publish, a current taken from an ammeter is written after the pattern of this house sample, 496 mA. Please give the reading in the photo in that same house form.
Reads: 16 mA
